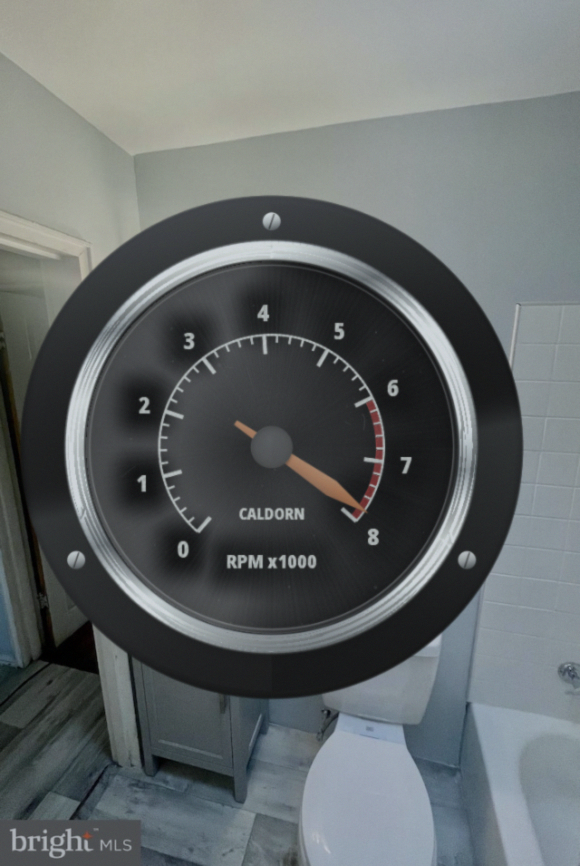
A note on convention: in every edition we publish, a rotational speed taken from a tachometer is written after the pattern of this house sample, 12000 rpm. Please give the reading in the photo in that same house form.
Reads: 7800 rpm
